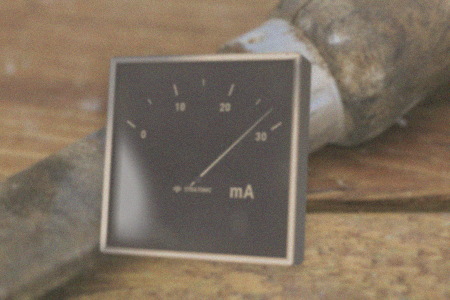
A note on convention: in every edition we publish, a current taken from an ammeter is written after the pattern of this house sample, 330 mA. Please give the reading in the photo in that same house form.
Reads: 27.5 mA
